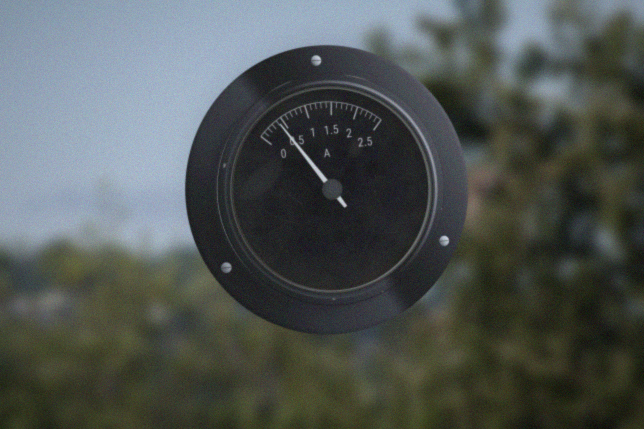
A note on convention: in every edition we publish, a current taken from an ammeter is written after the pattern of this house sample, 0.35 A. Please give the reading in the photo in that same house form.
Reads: 0.4 A
